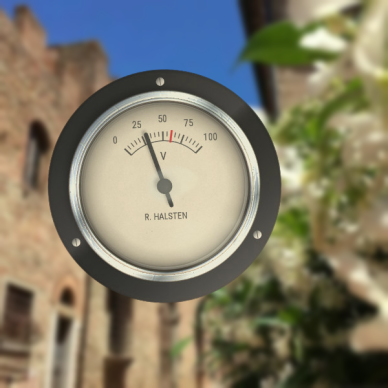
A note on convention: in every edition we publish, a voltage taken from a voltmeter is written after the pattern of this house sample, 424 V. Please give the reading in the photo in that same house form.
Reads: 30 V
